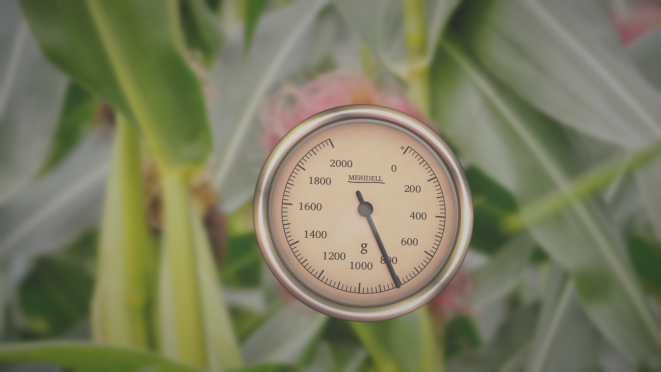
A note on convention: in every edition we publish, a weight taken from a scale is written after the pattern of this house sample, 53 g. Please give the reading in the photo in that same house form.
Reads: 820 g
